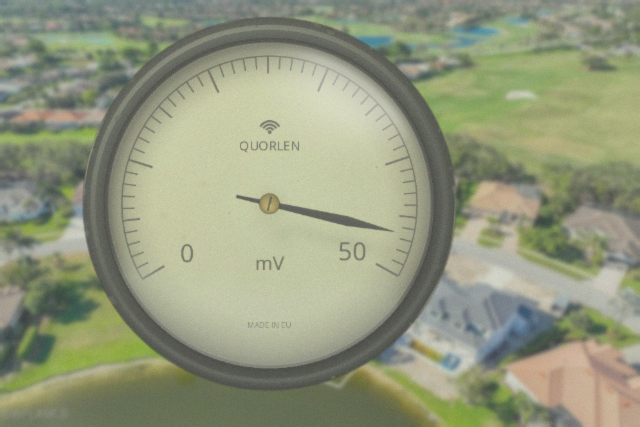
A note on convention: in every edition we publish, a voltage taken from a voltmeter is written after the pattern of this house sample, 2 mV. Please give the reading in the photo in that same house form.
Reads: 46.5 mV
